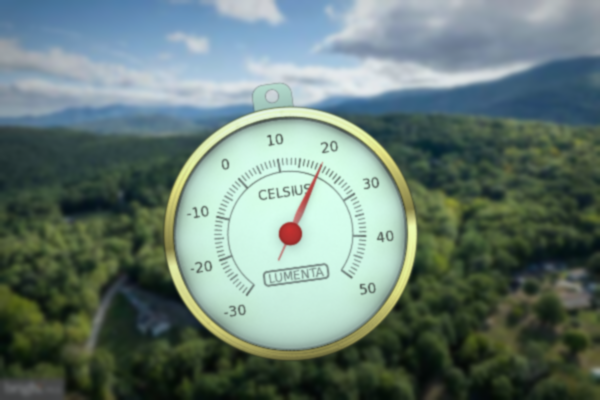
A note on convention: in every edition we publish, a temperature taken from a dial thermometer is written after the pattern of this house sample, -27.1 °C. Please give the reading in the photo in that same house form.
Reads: 20 °C
